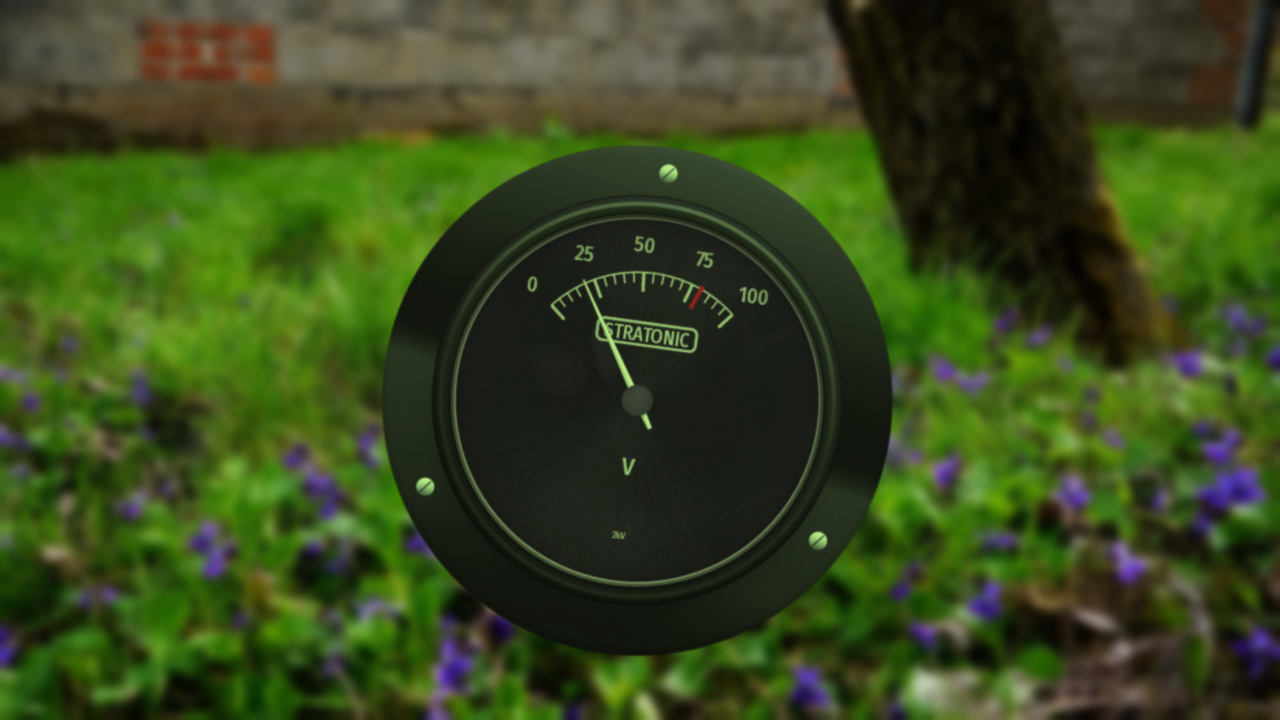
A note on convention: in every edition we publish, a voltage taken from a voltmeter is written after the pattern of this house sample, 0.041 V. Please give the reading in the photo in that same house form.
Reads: 20 V
